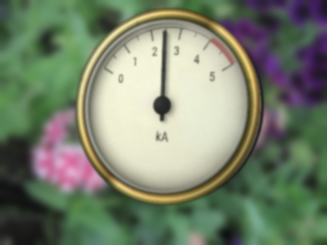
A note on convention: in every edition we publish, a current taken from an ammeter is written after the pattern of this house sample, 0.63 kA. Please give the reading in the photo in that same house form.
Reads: 2.5 kA
